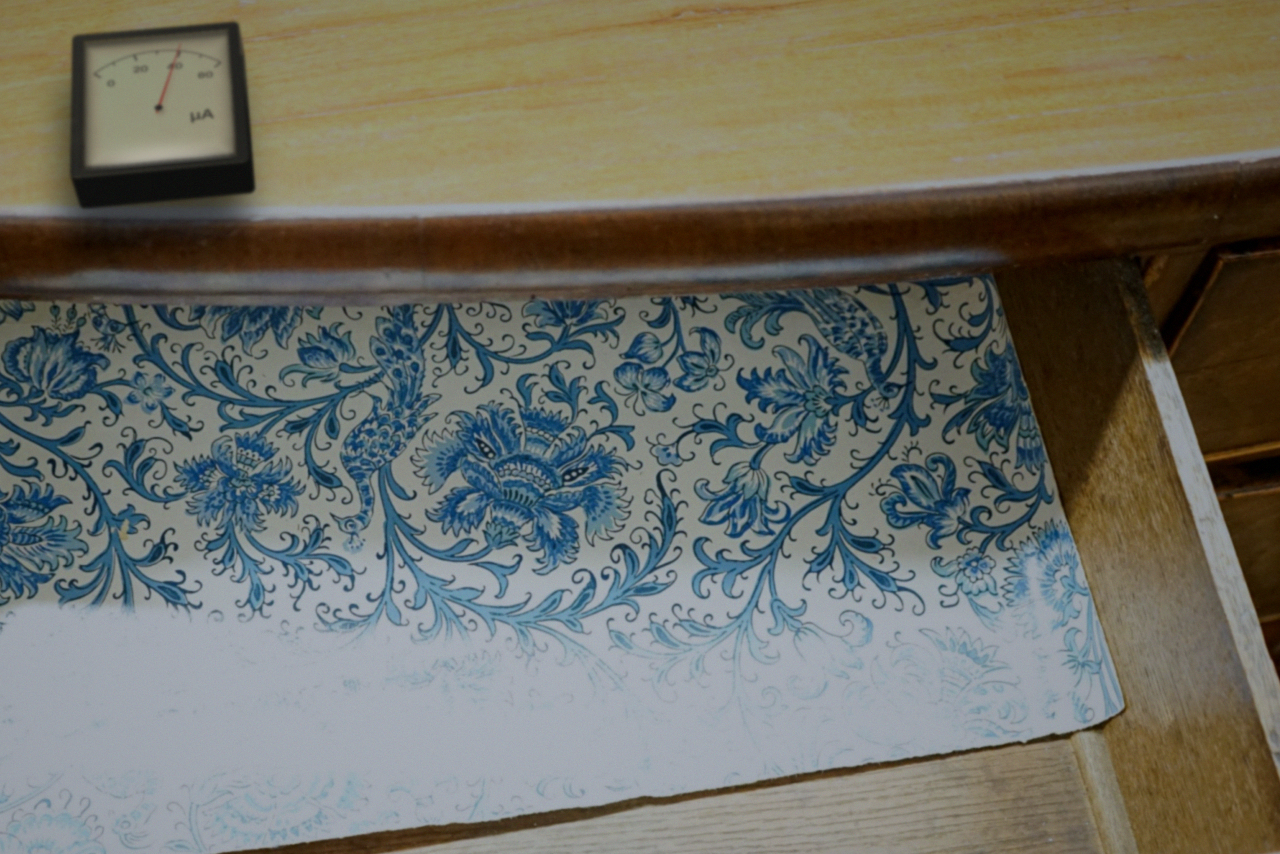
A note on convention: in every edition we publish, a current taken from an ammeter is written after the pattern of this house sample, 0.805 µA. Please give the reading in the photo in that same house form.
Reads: 40 µA
